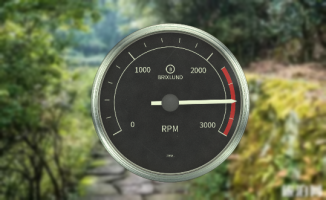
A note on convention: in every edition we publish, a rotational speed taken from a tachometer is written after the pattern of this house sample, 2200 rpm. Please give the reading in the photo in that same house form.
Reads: 2600 rpm
